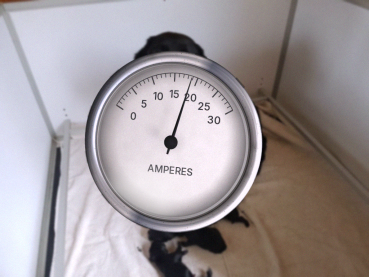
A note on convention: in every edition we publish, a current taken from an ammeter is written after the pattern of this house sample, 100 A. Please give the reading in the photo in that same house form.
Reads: 19 A
